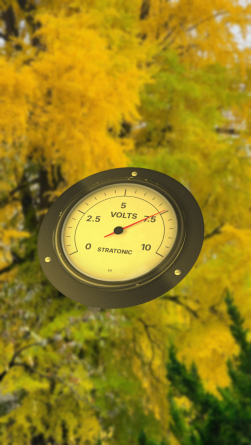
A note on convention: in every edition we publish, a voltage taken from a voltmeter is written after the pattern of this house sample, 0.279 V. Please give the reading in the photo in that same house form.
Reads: 7.5 V
